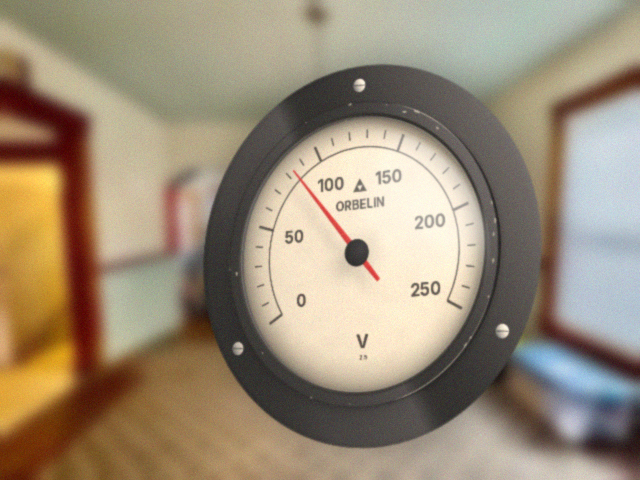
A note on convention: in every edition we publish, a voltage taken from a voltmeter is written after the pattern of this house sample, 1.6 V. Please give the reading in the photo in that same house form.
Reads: 85 V
